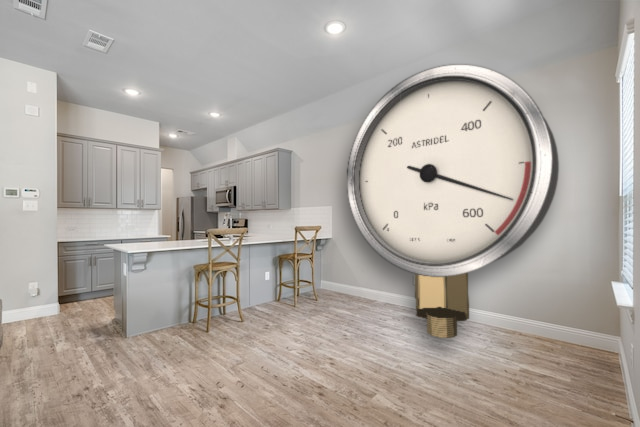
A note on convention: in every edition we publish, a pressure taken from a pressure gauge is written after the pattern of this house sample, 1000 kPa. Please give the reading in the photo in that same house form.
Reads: 550 kPa
